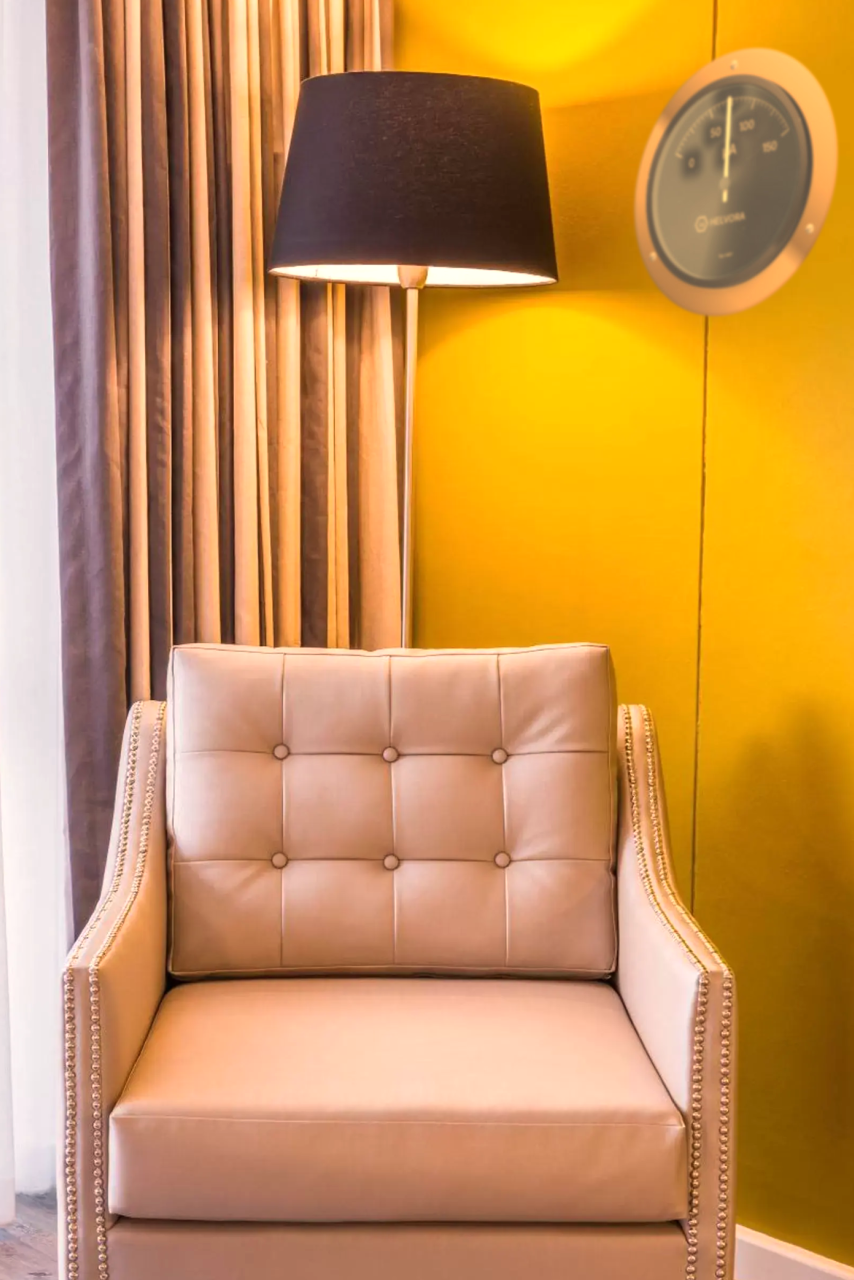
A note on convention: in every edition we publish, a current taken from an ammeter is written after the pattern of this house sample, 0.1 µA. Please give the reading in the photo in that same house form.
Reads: 75 µA
